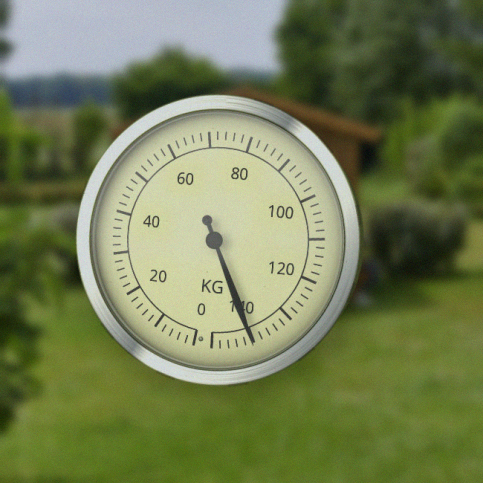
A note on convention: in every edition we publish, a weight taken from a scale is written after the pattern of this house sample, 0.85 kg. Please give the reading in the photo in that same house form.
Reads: 140 kg
